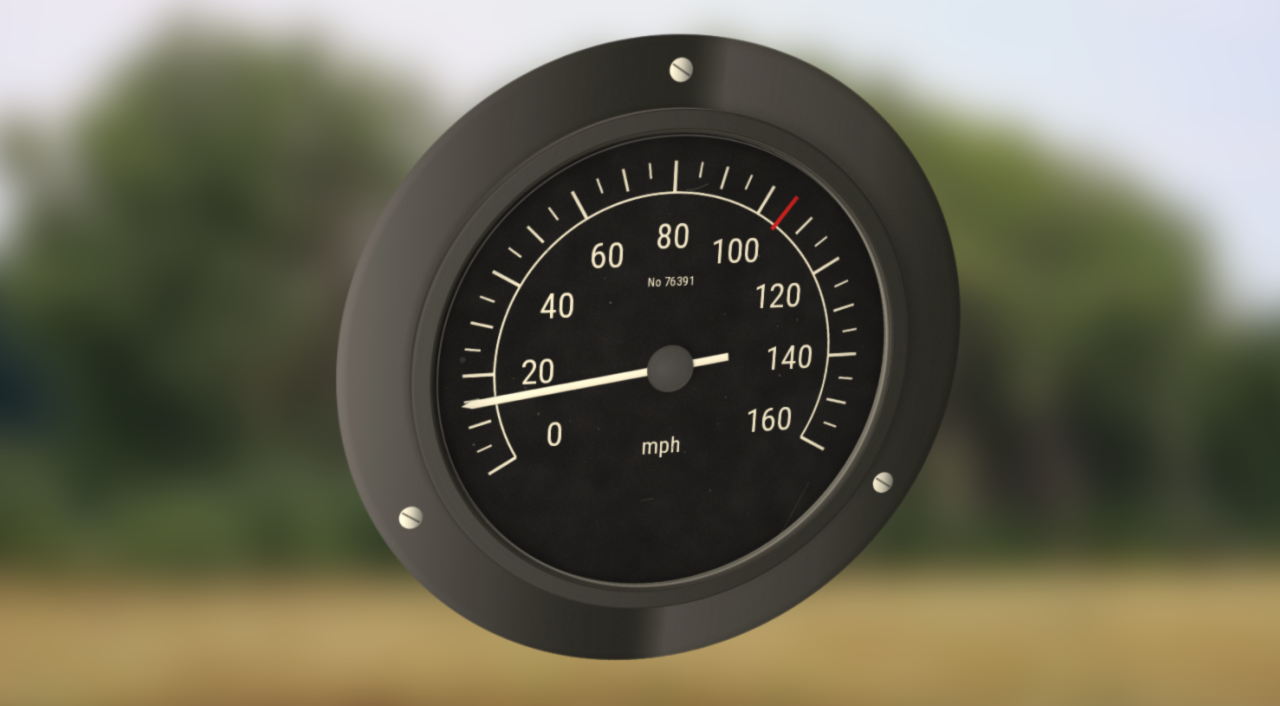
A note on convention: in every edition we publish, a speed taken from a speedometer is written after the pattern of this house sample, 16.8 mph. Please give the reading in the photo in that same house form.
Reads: 15 mph
